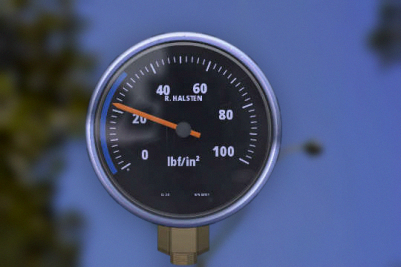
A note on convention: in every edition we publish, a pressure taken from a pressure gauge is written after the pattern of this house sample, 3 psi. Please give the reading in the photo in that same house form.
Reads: 22 psi
